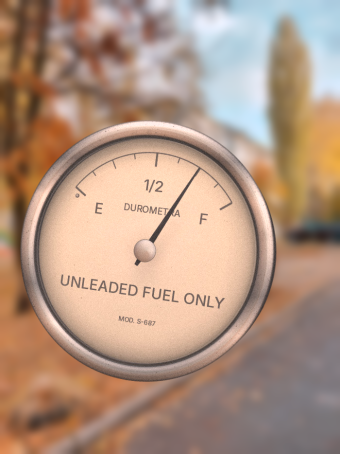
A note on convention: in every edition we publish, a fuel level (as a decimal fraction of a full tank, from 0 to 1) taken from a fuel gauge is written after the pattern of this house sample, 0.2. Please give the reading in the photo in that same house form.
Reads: 0.75
